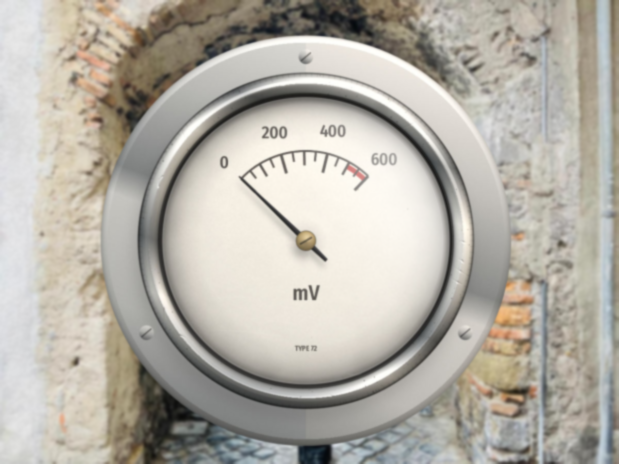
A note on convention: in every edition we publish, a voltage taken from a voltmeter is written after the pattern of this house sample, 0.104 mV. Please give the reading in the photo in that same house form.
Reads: 0 mV
